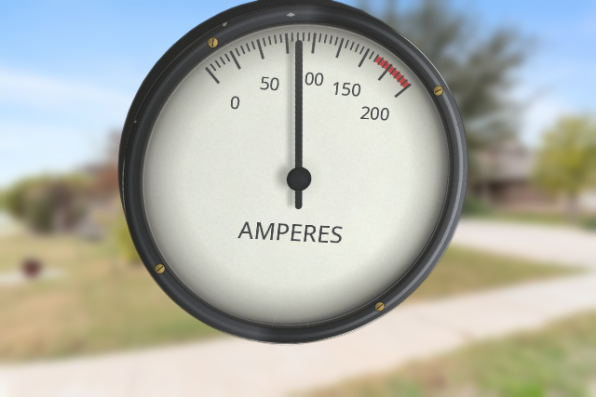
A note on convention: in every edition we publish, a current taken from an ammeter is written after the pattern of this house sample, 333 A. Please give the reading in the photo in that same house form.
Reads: 85 A
